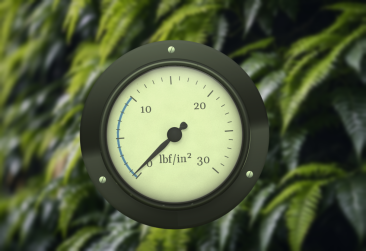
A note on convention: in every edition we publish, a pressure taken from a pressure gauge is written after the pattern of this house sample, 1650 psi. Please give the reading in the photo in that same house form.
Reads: 0.5 psi
